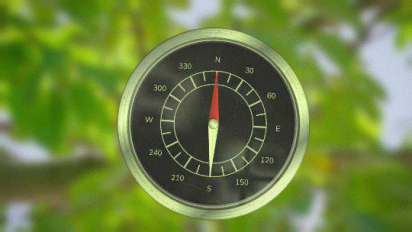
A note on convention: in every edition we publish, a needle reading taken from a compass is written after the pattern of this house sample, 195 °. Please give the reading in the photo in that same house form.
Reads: 0 °
